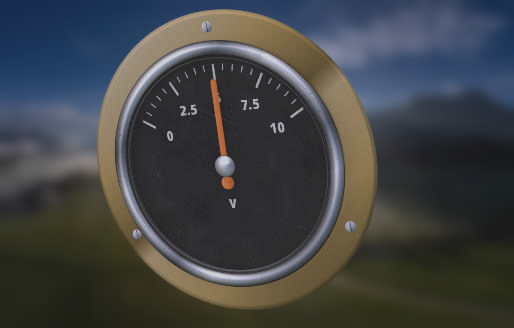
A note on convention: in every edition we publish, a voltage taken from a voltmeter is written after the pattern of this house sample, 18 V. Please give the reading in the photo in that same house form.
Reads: 5 V
